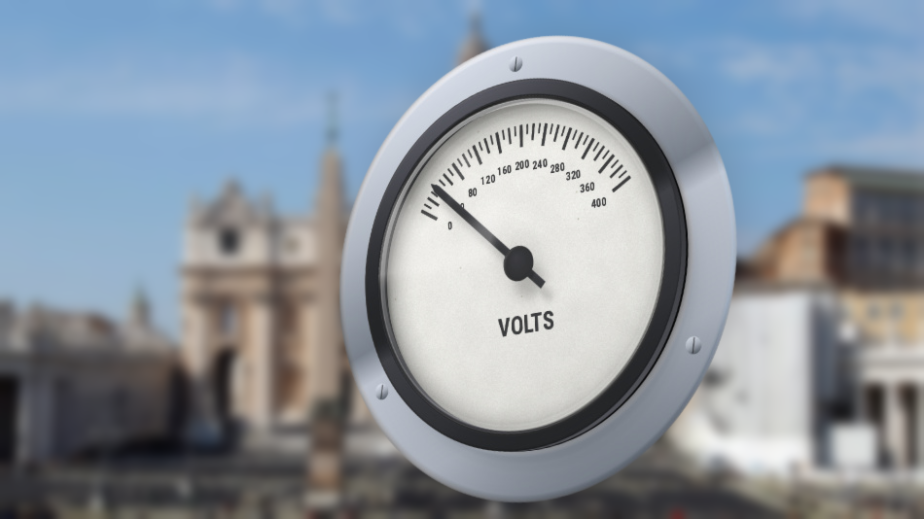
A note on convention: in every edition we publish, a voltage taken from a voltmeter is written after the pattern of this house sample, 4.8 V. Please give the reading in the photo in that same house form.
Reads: 40 V
